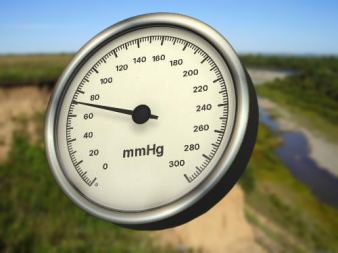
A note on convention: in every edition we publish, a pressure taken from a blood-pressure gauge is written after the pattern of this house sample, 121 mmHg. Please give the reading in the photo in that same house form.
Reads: 70 mmHg
